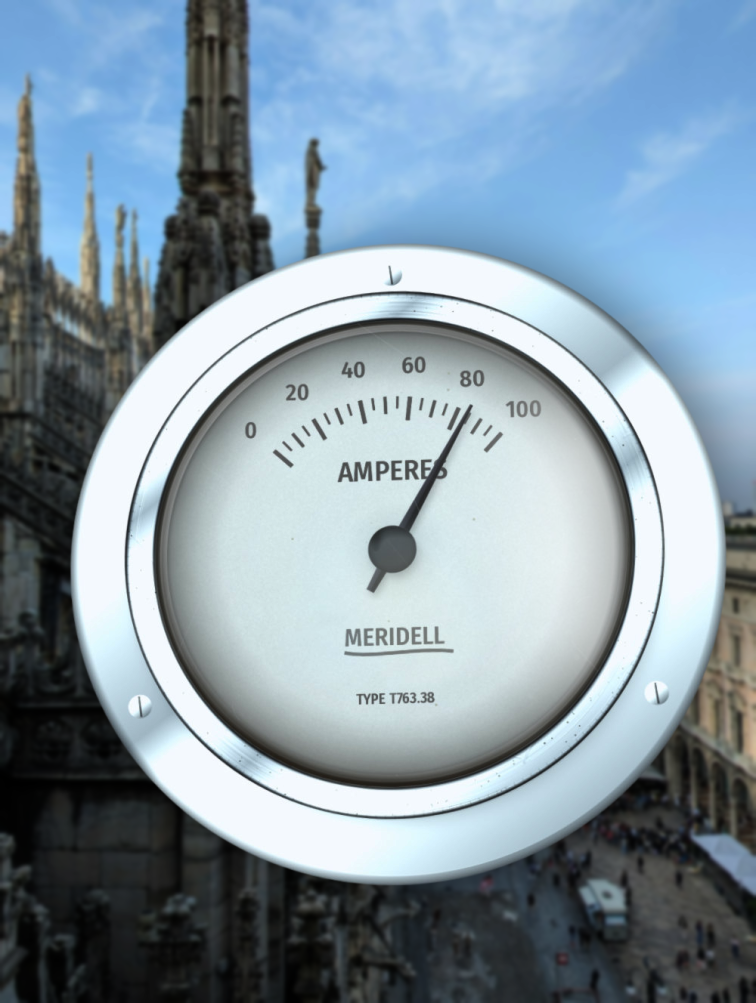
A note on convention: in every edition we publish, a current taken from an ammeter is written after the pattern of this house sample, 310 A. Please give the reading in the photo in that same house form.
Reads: 85 A
